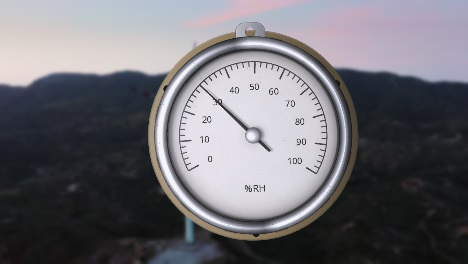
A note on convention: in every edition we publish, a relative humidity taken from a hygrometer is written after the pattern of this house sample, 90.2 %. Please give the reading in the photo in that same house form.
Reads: 30 %
